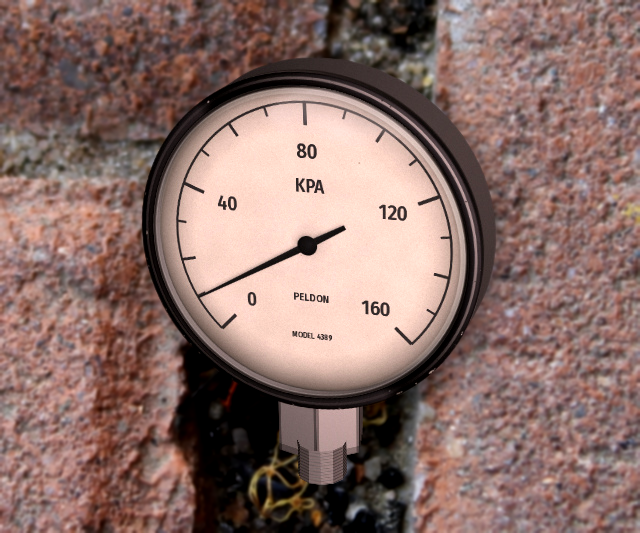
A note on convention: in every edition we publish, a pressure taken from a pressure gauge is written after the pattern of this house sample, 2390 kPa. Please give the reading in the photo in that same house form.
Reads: 10 kPa
